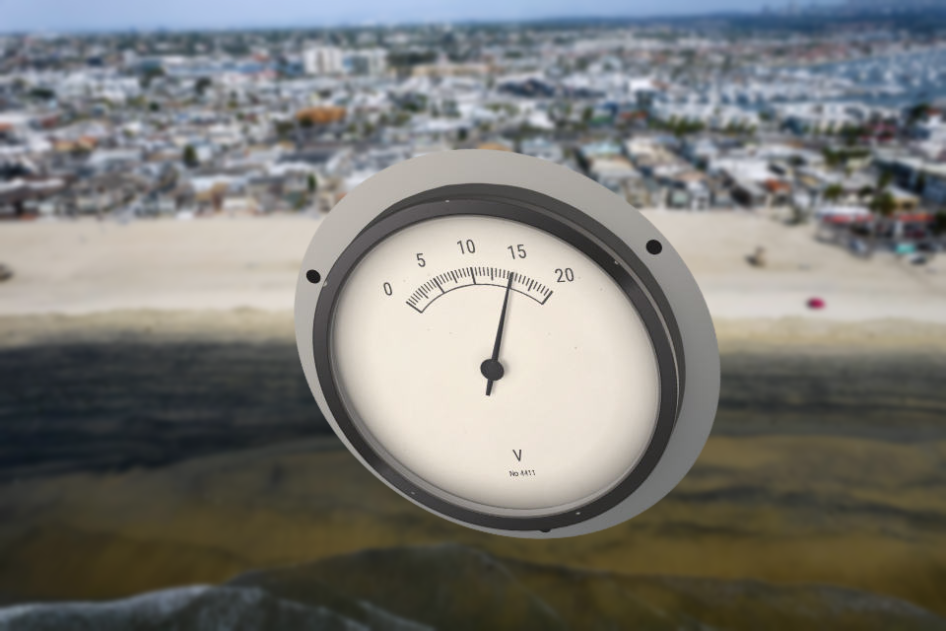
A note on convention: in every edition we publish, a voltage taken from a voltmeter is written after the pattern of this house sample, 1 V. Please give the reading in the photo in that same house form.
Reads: 15 V
